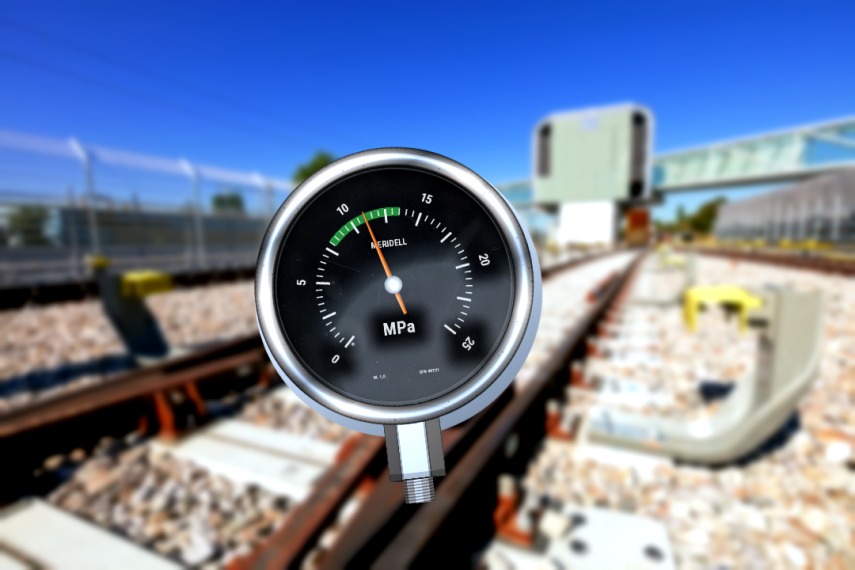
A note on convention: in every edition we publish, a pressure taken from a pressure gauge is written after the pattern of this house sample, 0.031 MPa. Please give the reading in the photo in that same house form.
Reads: 11 MPa
